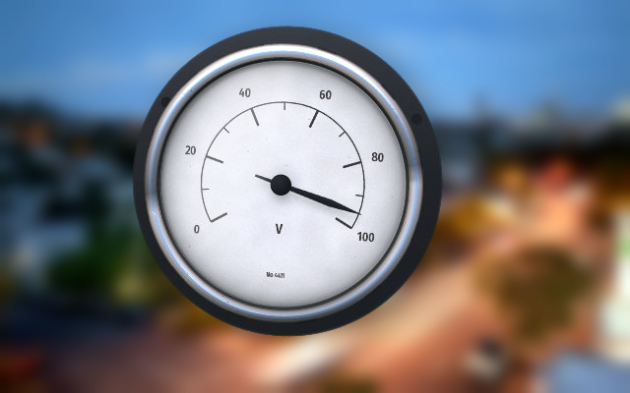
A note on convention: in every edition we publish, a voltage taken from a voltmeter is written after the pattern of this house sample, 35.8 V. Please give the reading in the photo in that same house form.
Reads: 95 V
